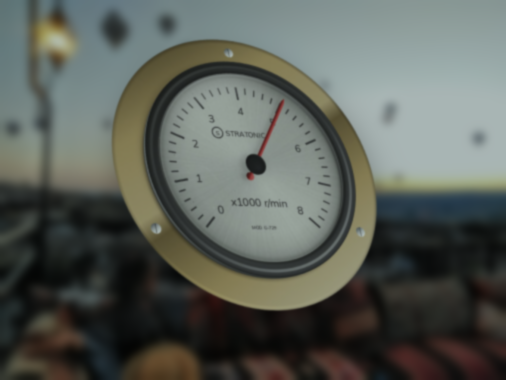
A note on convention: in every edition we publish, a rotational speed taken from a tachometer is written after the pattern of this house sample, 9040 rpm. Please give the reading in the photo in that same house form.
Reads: 5000 rpm
